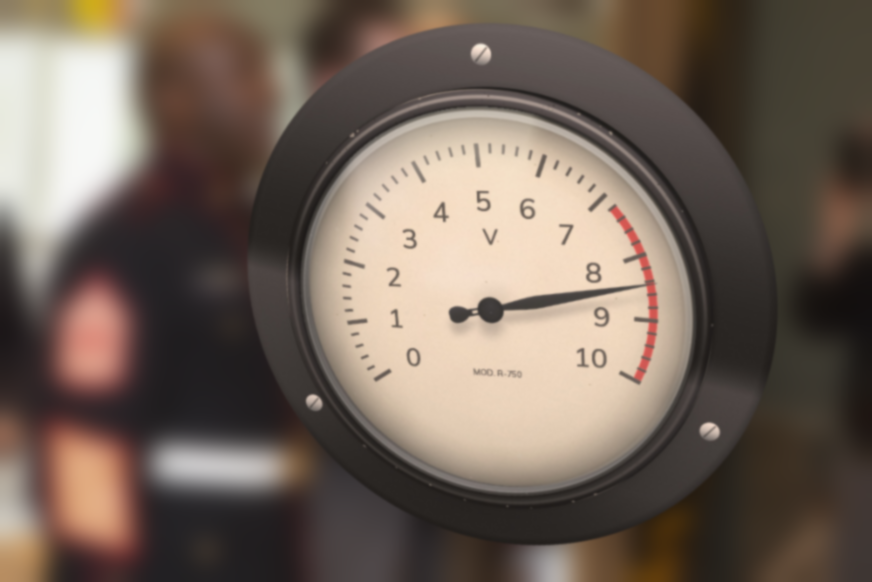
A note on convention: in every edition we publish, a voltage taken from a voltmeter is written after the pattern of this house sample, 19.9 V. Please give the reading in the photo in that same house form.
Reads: 8.4 V
